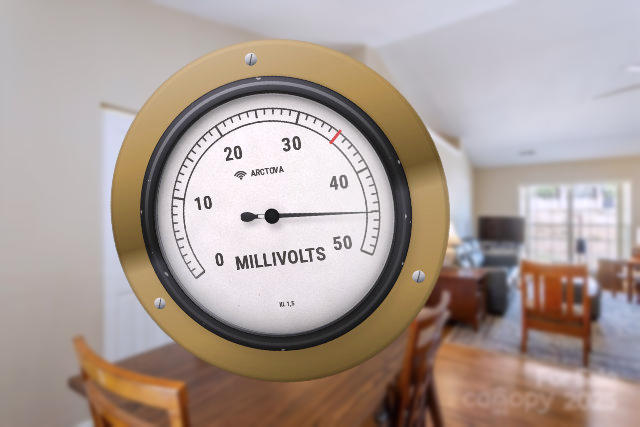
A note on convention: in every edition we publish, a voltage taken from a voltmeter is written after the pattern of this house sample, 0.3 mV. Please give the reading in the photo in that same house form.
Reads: 45 mV
